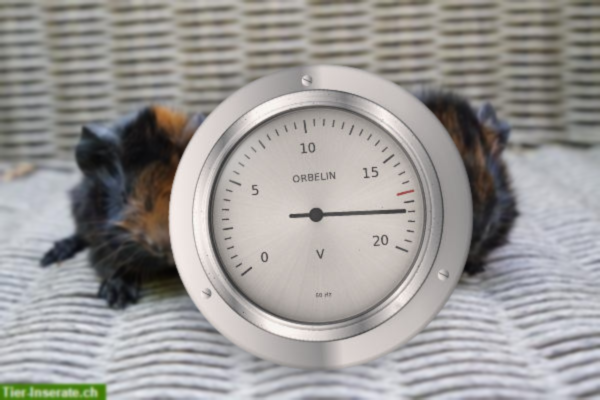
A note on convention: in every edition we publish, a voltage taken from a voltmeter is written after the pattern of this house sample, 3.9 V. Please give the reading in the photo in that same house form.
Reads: 18 V
